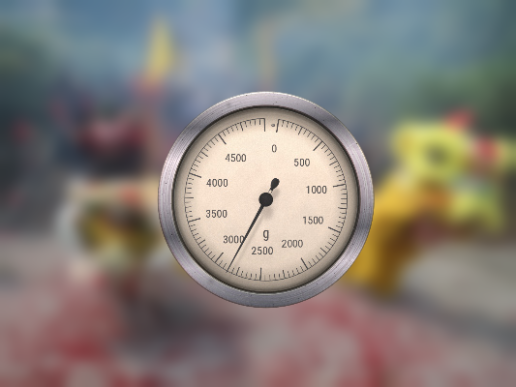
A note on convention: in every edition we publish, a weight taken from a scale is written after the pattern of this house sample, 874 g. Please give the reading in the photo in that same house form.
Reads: 2850 g
